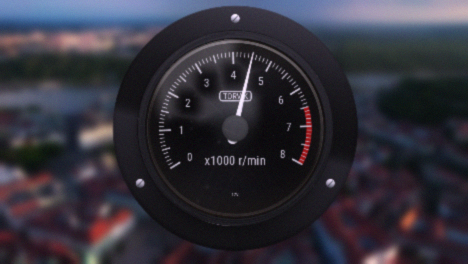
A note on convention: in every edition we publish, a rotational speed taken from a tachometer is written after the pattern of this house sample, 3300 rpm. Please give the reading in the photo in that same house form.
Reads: 4500 rpm
